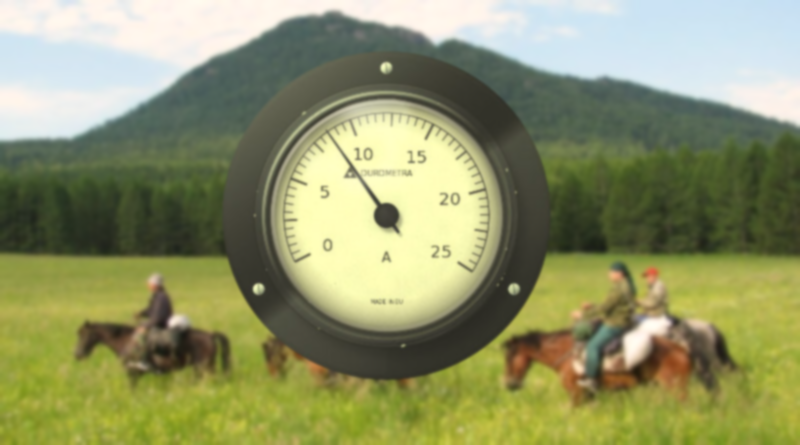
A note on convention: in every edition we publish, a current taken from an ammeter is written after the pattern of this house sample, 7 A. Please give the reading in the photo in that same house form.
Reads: 8.5 A
